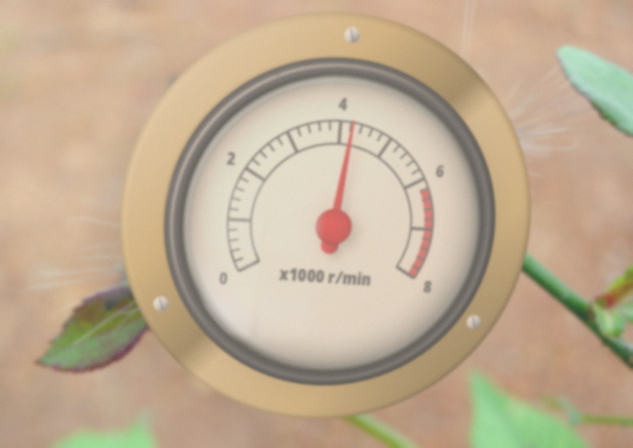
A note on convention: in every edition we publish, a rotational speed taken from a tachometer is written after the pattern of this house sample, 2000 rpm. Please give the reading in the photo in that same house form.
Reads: 4200 rpm
